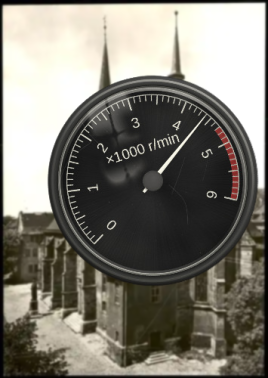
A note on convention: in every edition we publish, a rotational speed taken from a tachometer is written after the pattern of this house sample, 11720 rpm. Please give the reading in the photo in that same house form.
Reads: 4400 rpm
